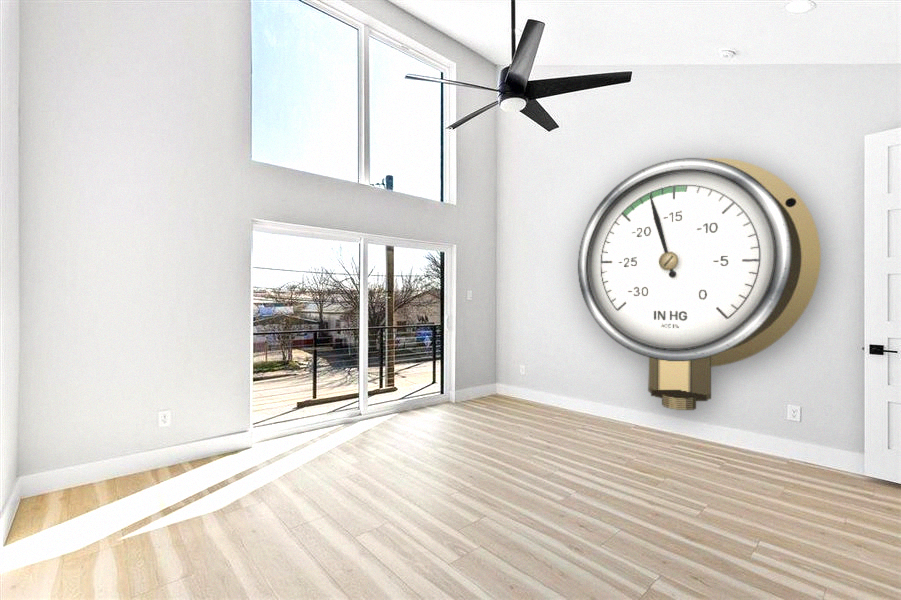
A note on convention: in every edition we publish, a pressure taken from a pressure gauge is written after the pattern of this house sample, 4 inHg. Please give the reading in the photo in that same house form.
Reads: -17 inHg
